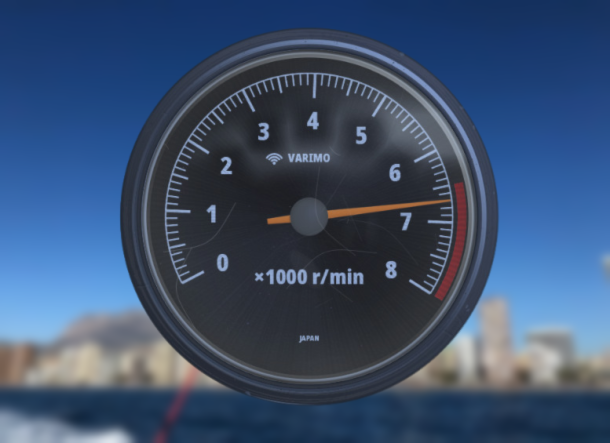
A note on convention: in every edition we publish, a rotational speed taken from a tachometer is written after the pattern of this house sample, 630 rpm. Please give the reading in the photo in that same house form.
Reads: 6700 rpm
